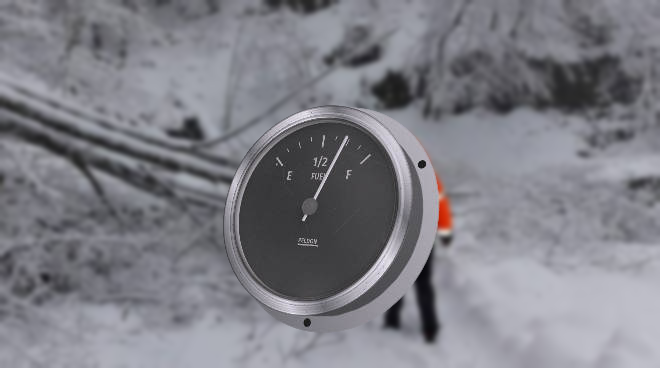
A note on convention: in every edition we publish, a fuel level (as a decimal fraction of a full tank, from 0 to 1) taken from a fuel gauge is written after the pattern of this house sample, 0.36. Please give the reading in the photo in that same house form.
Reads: 0.75
